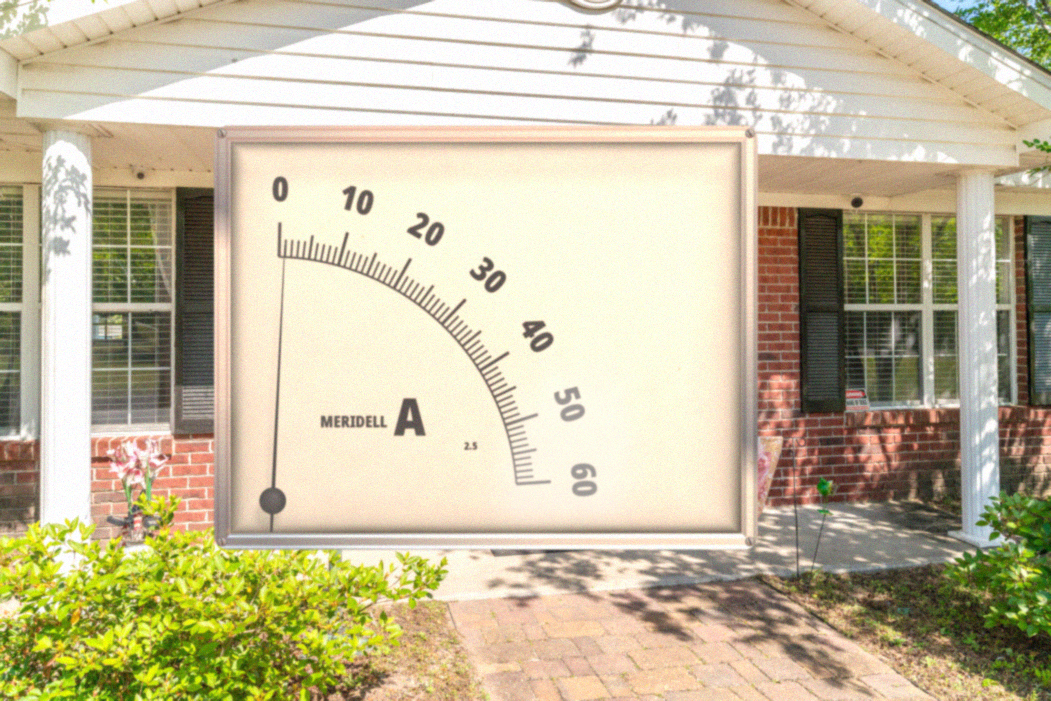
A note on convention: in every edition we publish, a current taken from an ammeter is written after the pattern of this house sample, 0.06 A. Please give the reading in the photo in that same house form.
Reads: 1 A
